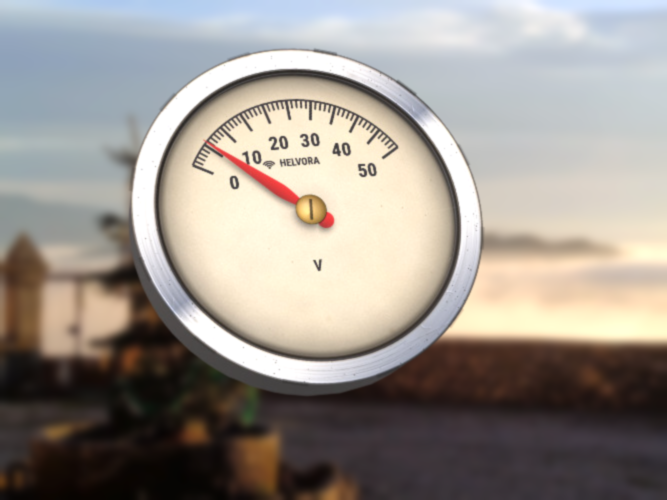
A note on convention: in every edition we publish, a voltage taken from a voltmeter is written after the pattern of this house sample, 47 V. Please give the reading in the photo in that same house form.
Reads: 5 V
